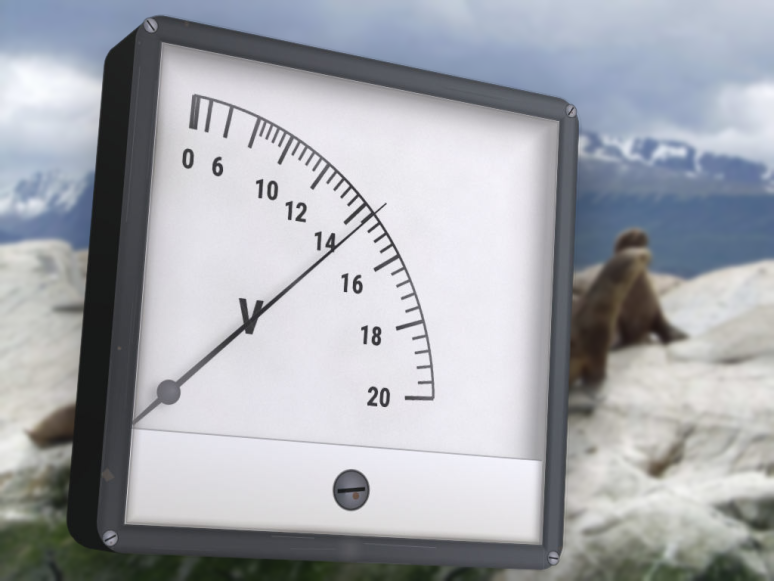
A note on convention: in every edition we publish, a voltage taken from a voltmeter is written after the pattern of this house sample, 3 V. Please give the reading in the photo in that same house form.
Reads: 14.4 V
